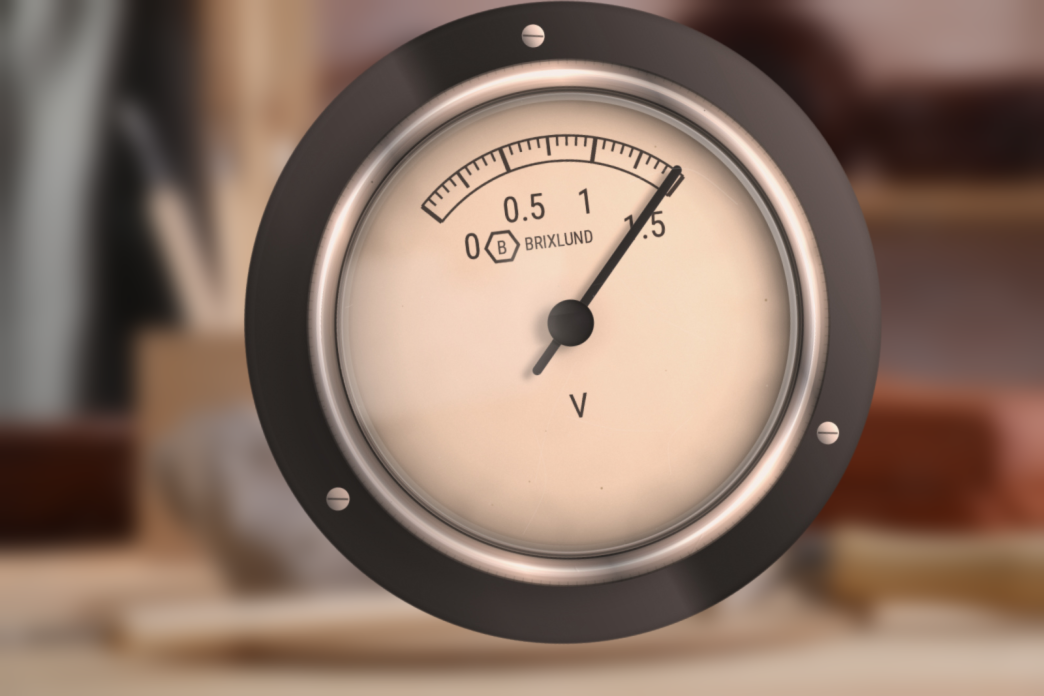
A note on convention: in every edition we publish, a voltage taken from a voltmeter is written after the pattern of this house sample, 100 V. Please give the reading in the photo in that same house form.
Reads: 1.45 V
